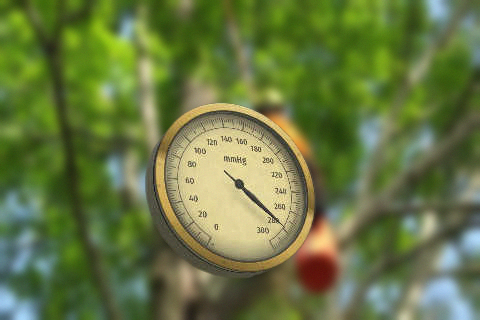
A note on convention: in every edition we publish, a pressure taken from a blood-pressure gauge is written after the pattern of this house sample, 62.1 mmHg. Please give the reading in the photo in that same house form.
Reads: 280 mmHg
